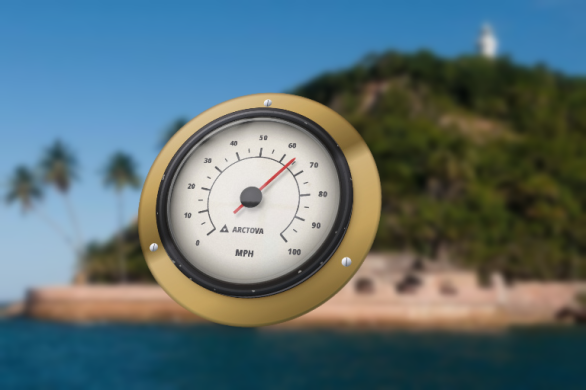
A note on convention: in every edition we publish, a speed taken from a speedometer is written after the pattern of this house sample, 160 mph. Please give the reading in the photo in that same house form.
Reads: 65 mph
